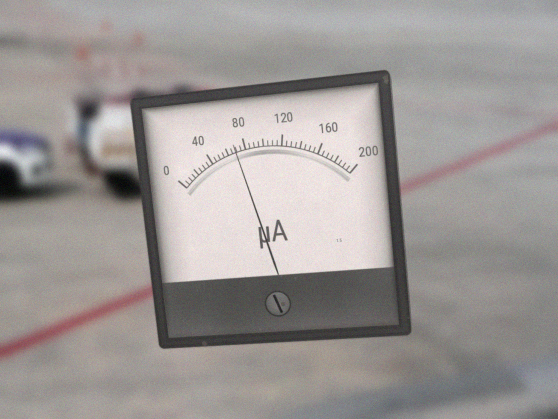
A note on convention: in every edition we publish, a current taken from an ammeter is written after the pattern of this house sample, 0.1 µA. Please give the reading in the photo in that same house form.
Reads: 70 µA
